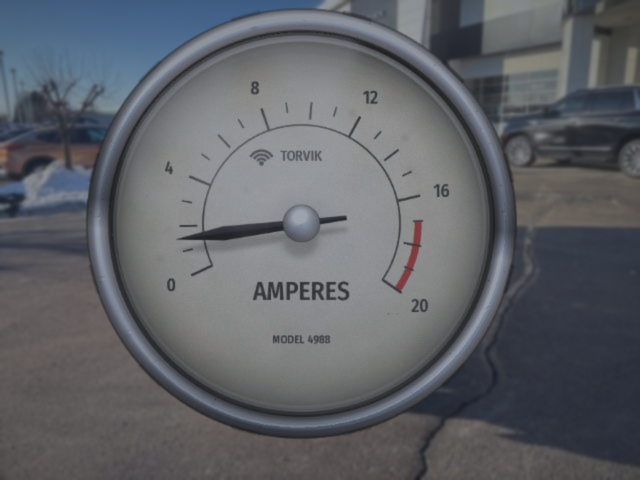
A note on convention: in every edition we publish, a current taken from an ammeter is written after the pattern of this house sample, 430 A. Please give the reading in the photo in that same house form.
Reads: 1.5 A
